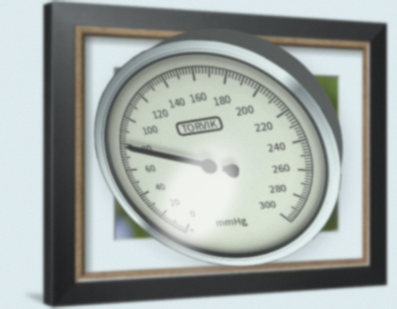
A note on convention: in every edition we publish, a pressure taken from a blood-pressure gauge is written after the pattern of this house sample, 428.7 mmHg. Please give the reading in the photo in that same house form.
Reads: 80 mmHg
